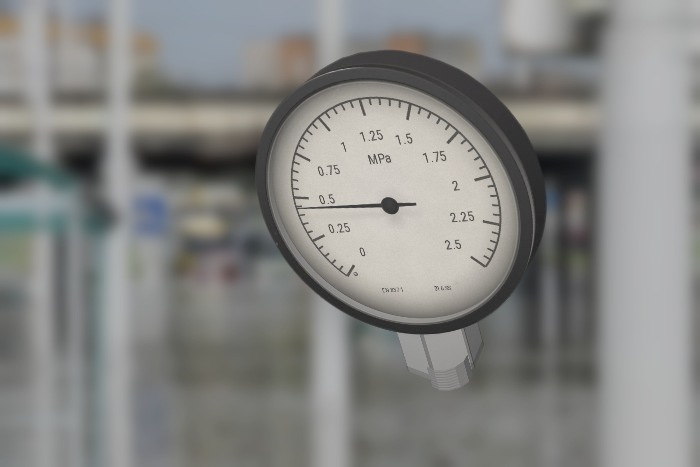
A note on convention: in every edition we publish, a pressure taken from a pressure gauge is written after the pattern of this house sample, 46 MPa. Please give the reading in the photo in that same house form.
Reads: 0.45 MPa
